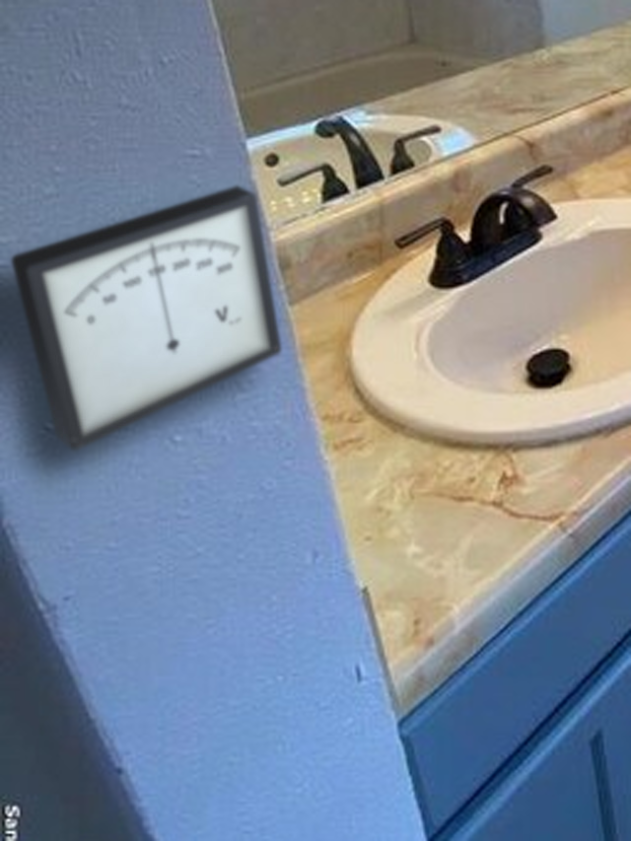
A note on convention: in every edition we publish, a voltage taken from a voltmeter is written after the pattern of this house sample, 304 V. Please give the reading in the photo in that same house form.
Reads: 150 V
